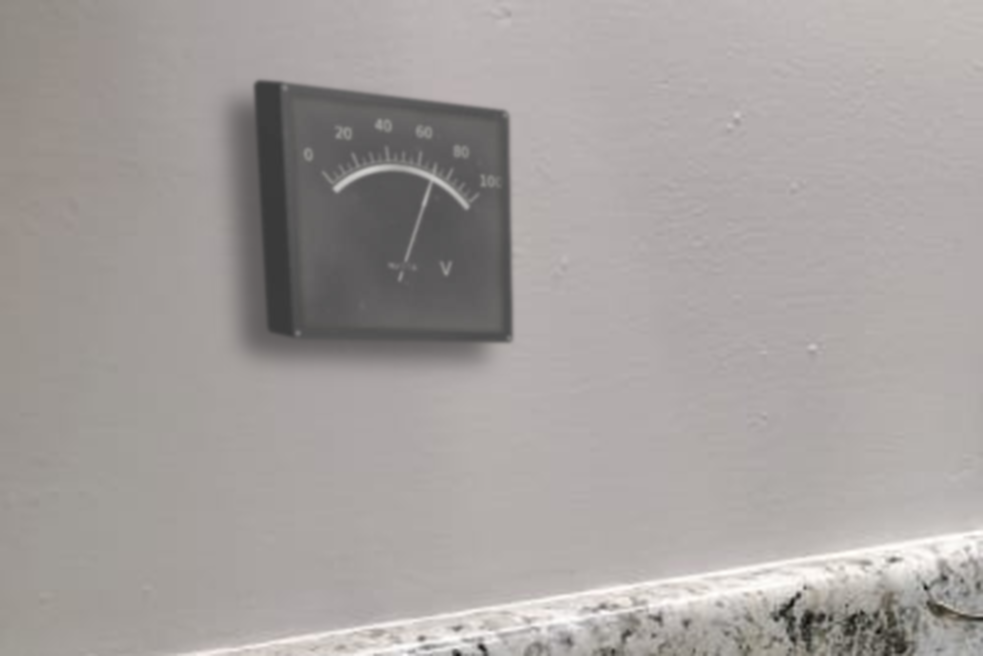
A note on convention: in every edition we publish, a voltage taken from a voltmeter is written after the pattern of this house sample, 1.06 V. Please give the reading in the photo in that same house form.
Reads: 70 V
